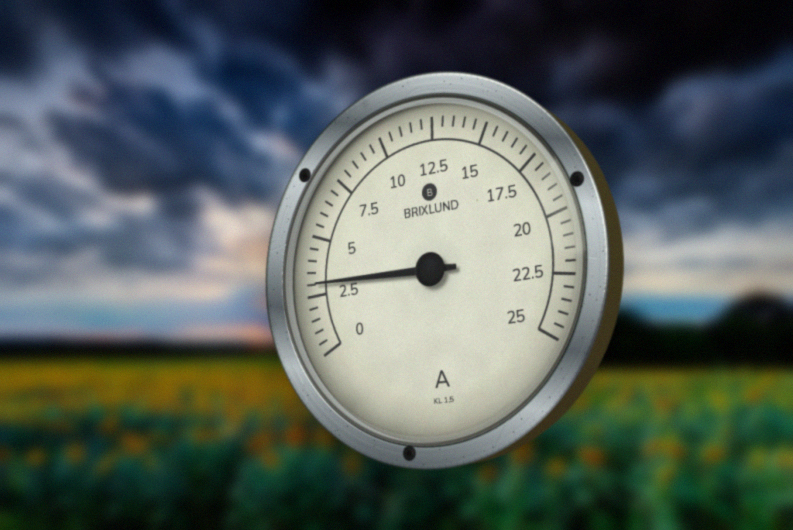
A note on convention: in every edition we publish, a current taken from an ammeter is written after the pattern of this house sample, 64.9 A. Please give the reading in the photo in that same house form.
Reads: 3 A
